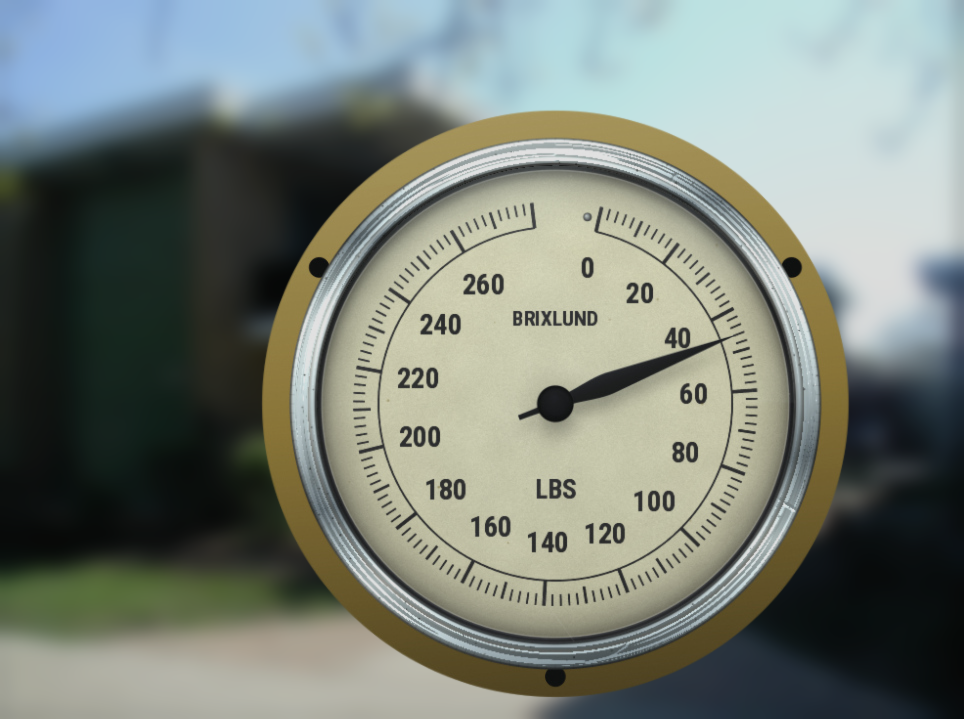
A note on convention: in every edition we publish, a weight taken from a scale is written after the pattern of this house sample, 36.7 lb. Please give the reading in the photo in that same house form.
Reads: 46 lb
